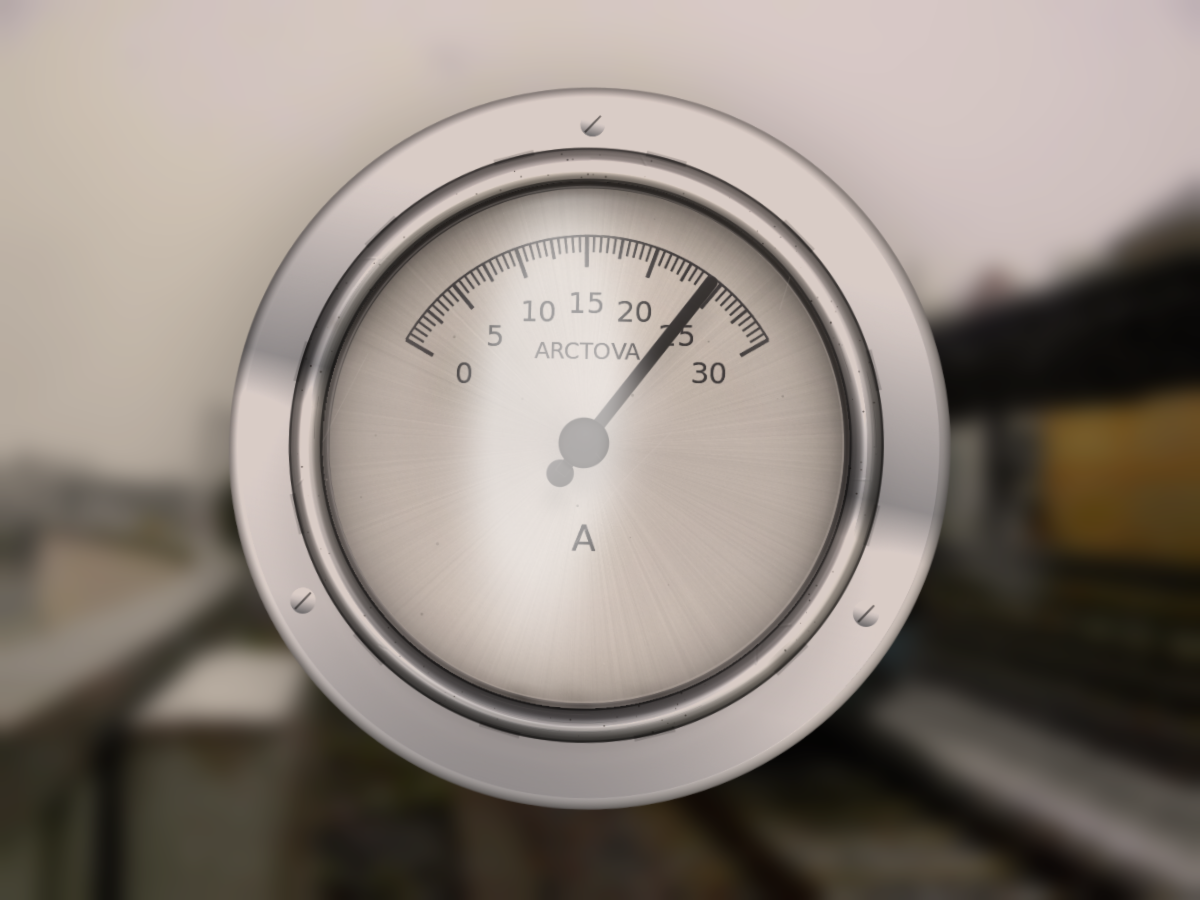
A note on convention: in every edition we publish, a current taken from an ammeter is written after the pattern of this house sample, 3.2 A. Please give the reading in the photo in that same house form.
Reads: 24.5 A
